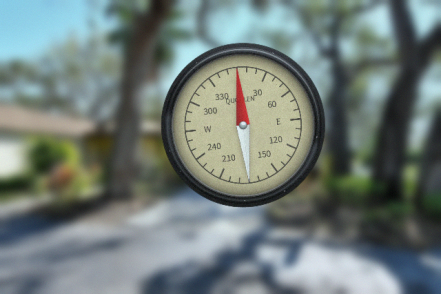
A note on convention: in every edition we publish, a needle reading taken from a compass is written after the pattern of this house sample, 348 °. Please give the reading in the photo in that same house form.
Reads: 0 °
